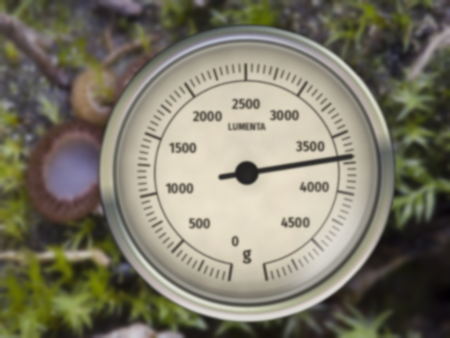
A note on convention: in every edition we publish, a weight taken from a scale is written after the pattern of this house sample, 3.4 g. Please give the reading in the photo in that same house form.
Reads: 3700 g
